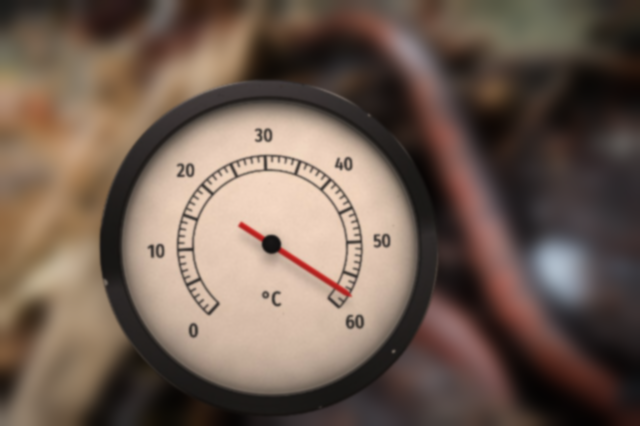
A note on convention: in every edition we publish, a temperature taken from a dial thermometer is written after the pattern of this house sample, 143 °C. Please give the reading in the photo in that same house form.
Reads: 58 °C
